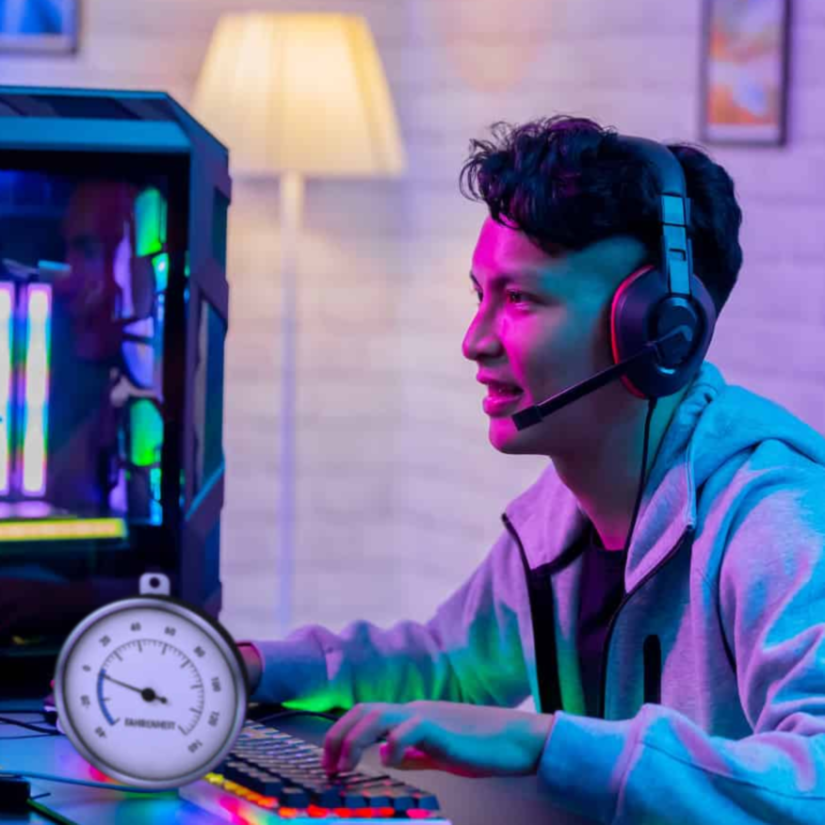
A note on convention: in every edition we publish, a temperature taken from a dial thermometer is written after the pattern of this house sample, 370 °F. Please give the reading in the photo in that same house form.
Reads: 0 °F
